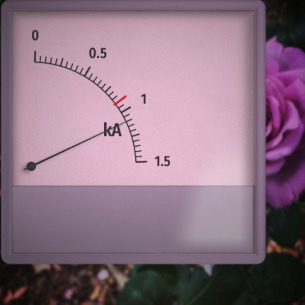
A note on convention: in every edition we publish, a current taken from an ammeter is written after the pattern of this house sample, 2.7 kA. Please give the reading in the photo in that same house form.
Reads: 1.1 kA
